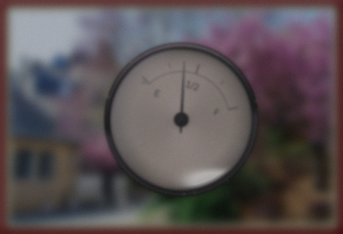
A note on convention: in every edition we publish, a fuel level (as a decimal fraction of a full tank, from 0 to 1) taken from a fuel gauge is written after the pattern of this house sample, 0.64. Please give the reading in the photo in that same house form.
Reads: 0.375
